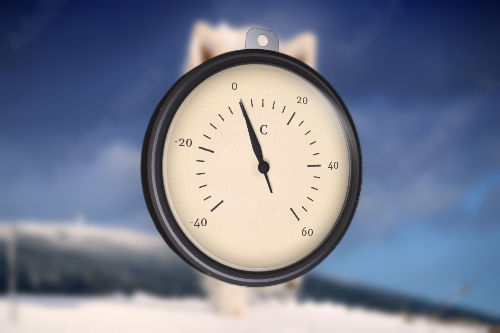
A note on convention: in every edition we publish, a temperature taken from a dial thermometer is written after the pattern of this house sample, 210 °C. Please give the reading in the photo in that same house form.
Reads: 0 °C
